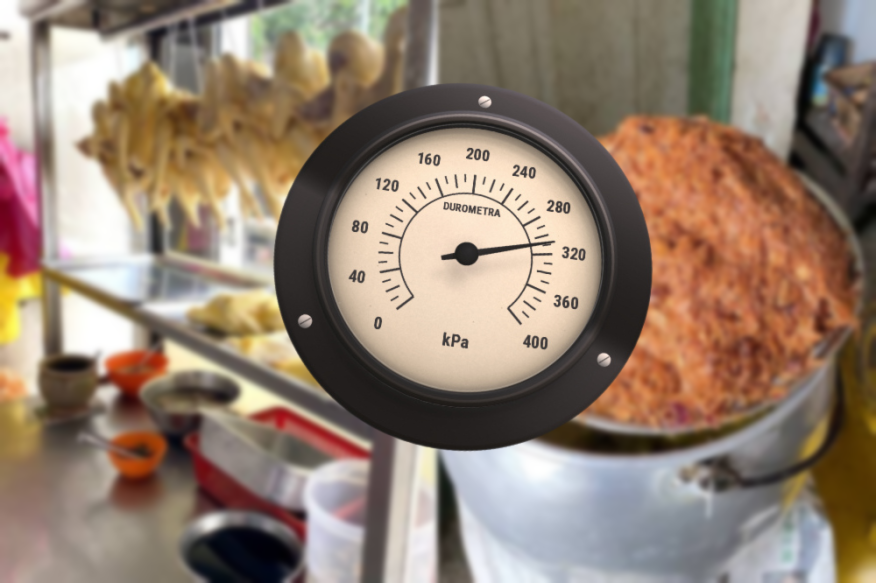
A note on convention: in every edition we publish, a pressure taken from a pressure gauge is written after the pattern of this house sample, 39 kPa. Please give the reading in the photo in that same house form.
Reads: 310 kPa
